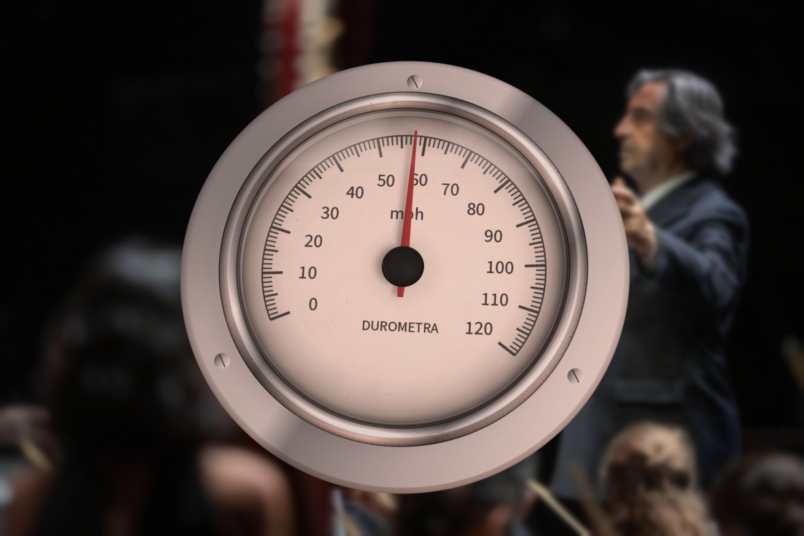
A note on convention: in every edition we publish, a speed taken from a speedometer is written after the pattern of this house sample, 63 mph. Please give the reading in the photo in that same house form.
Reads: 58 mph
